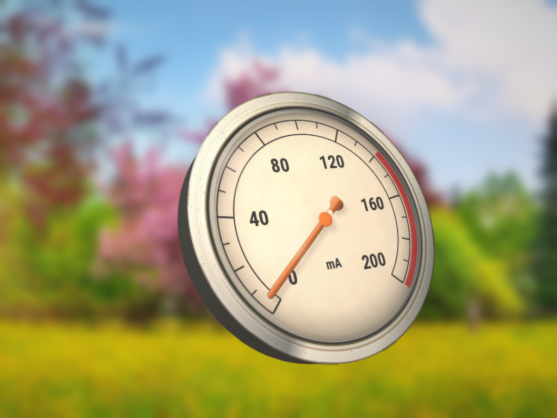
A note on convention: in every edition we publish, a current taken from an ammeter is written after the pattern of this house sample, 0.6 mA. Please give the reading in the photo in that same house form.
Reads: 5 mA
